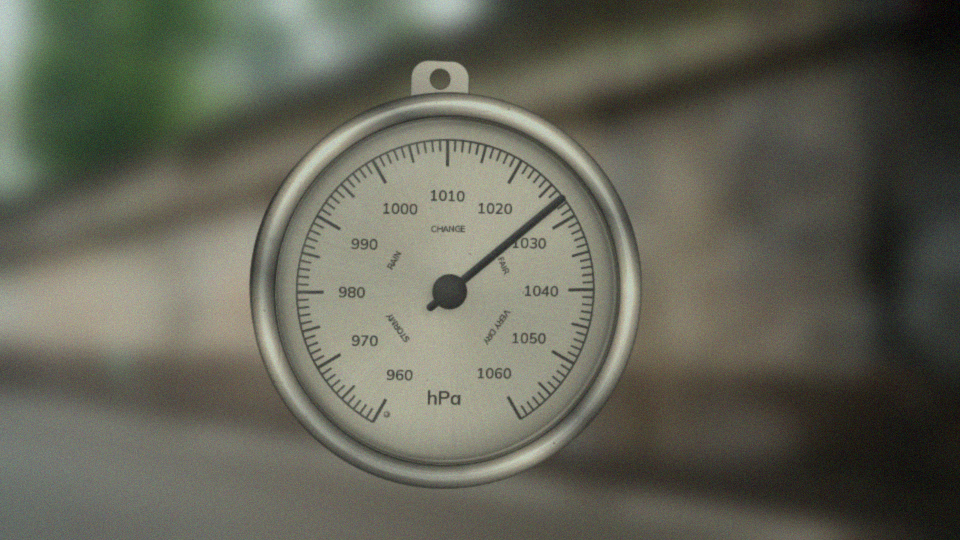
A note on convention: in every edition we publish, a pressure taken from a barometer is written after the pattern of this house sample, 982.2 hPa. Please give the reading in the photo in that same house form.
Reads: 1027 hPa
